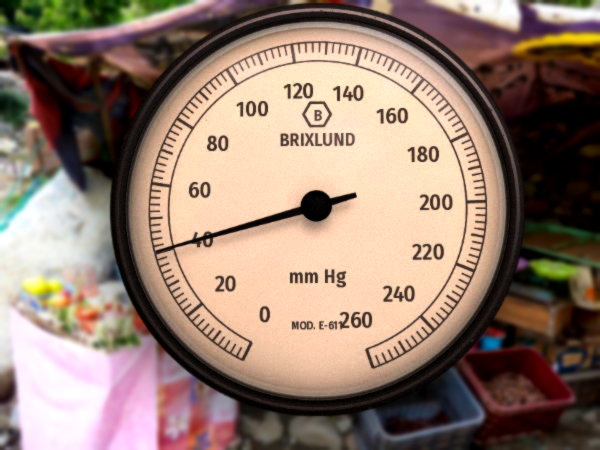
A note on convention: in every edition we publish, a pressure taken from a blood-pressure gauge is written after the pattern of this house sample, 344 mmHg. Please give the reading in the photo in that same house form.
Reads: 40 mmHg
